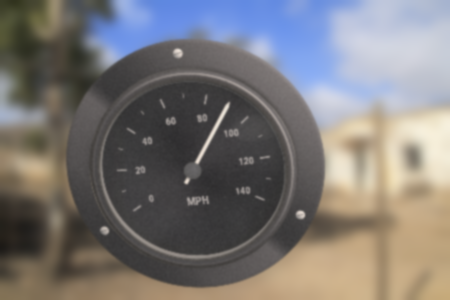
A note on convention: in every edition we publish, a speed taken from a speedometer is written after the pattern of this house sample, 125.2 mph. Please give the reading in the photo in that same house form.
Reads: 90 mph
